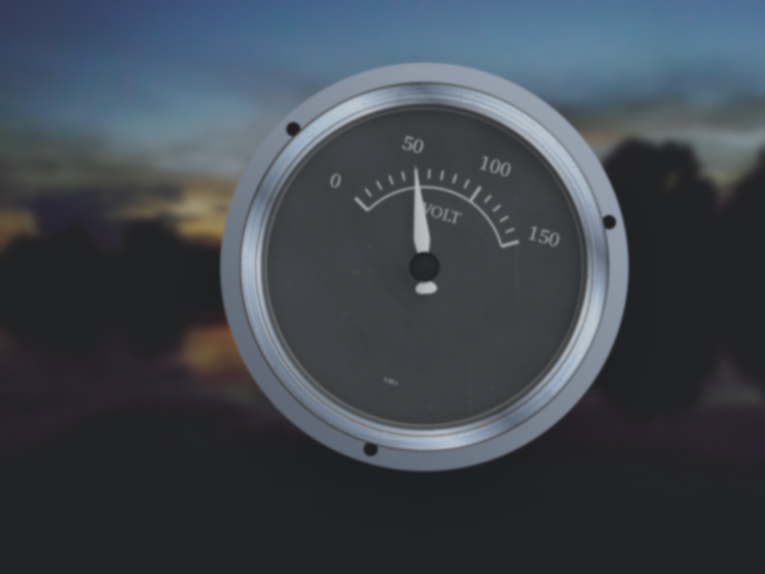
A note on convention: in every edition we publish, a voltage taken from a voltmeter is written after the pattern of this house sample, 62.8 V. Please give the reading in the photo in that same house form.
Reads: 50 V
